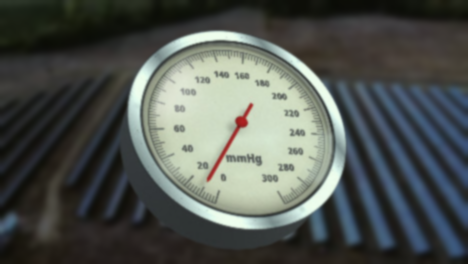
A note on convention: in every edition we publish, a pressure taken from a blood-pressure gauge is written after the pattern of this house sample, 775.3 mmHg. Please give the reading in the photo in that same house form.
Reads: 10 mmHg
